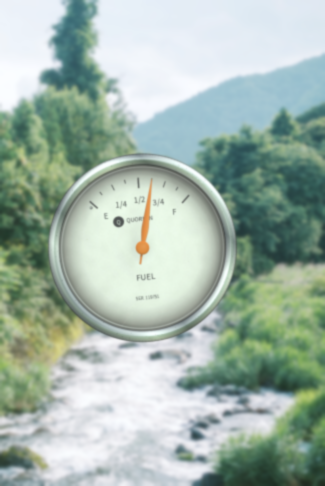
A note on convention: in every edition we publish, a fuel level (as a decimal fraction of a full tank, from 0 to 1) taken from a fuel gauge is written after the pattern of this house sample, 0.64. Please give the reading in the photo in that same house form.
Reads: 0.625
